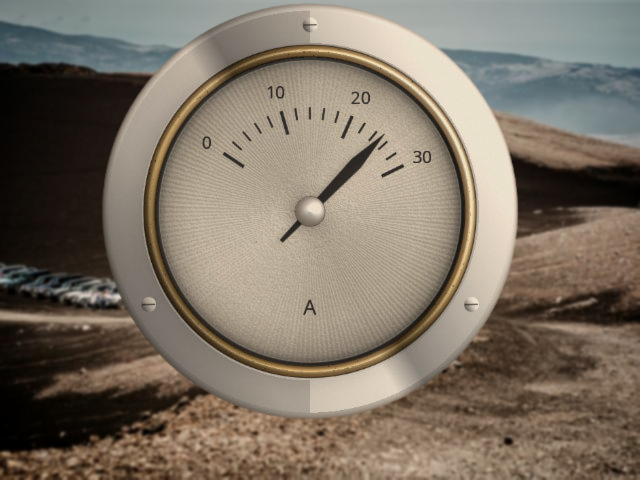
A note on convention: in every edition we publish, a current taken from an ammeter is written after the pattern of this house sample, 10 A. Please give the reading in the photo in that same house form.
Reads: 25 A
